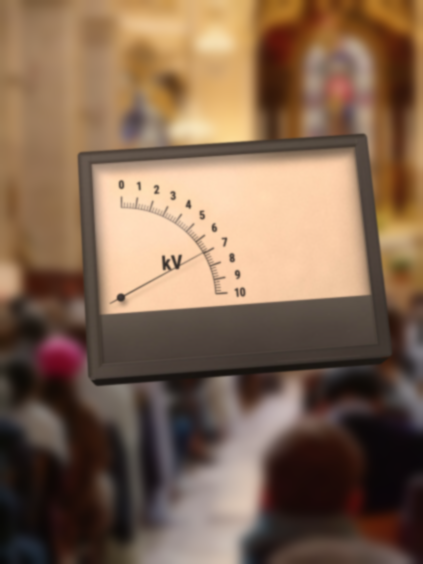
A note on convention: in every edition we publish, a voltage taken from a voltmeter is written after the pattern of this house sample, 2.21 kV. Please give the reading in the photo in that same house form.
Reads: 7 kV
